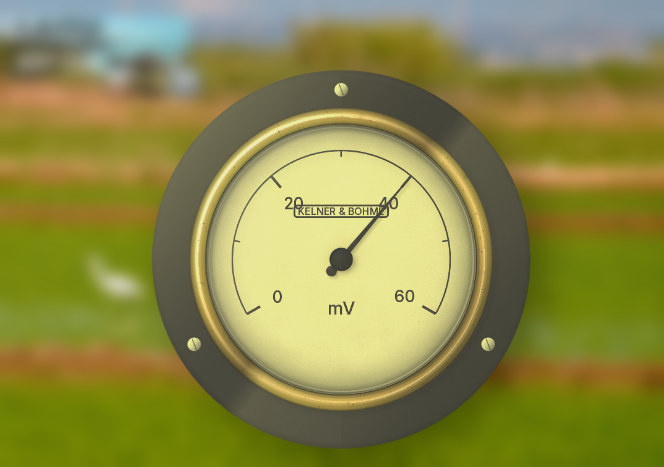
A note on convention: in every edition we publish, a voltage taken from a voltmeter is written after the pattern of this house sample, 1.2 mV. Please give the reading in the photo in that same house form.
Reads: 40 mV
